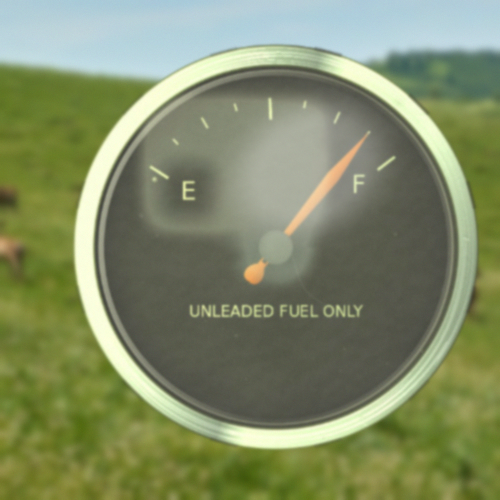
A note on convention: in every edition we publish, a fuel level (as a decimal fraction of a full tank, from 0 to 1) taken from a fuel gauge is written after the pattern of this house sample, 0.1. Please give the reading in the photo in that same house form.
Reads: 0.875
